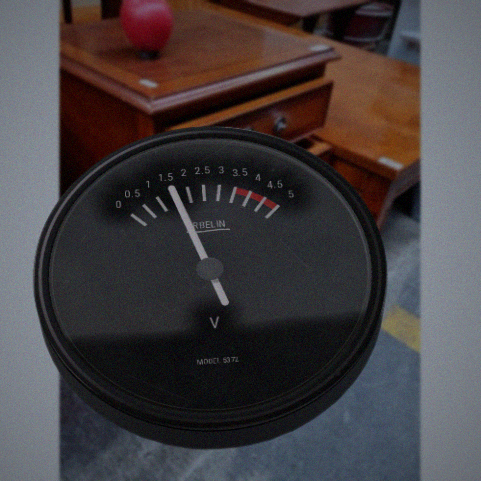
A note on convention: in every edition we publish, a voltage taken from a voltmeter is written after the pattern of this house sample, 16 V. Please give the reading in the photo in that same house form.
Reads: 1.5 V
